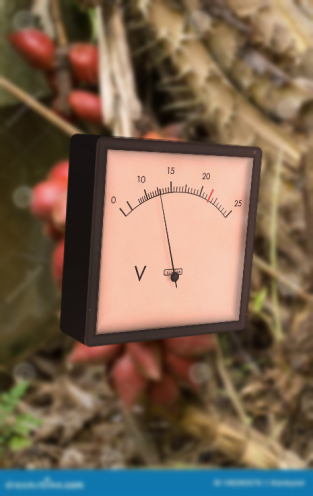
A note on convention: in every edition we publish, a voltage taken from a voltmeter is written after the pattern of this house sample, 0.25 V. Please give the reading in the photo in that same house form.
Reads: 12.5 V
